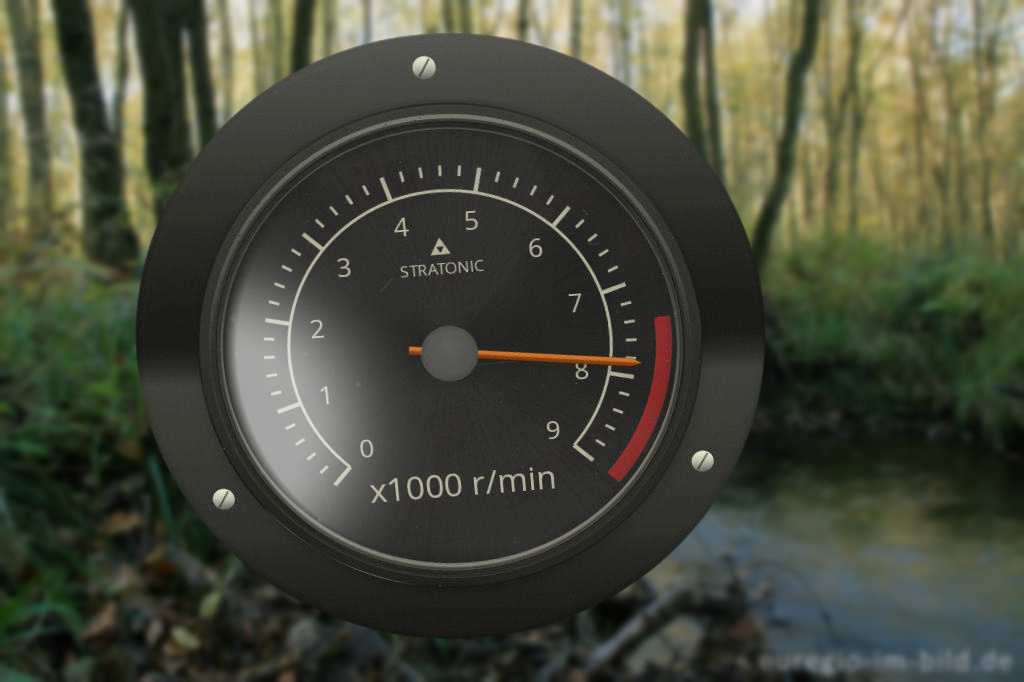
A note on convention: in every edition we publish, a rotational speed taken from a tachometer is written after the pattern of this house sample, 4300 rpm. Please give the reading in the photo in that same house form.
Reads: 7800 rpm
